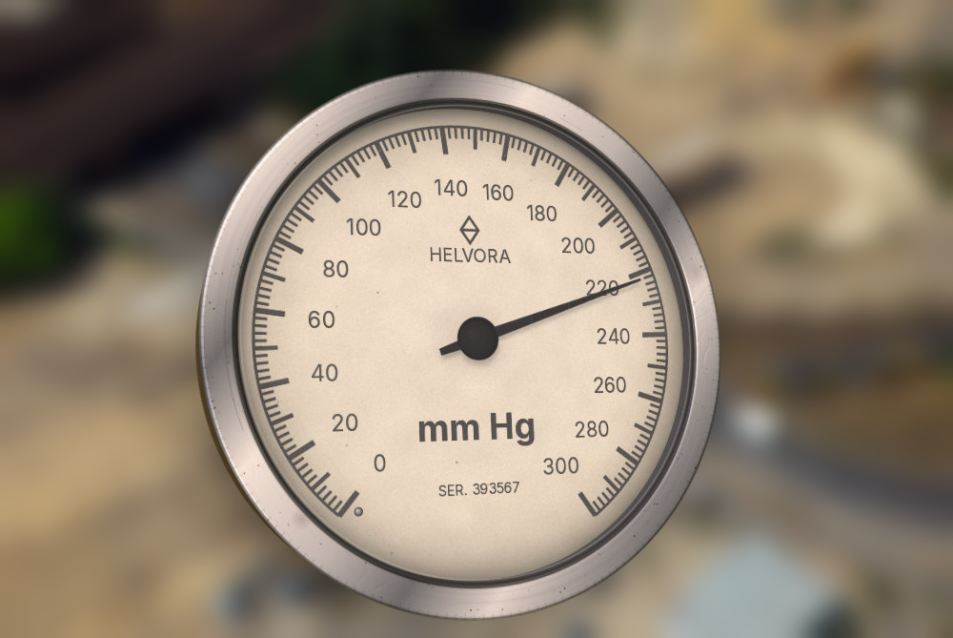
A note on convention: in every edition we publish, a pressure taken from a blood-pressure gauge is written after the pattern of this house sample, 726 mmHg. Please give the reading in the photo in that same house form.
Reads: 222 mmHg
